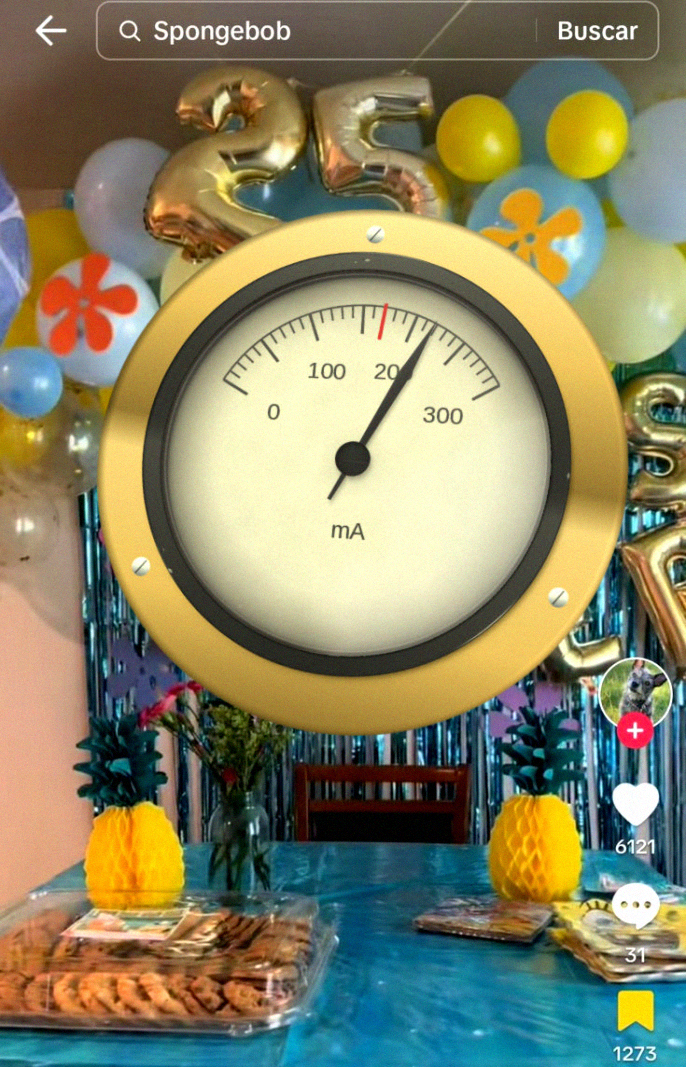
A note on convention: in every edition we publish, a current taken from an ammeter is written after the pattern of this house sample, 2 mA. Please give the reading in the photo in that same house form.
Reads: 220 mA
